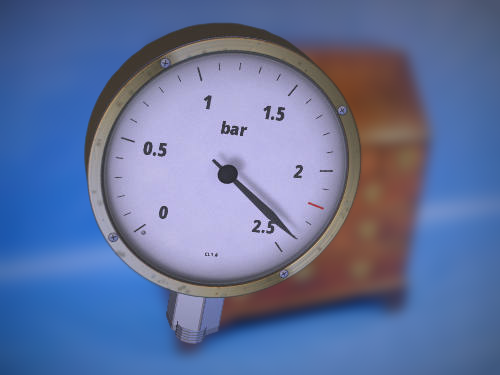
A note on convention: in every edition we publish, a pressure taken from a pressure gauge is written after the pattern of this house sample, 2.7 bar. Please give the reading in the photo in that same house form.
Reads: 2.4 bar
